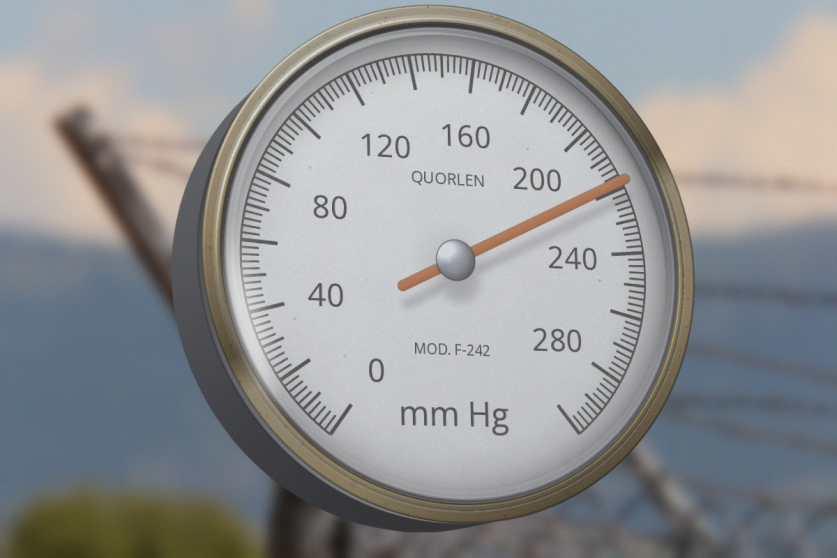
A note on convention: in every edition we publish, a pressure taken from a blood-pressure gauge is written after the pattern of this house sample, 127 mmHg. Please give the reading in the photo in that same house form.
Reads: 218 mmHg
